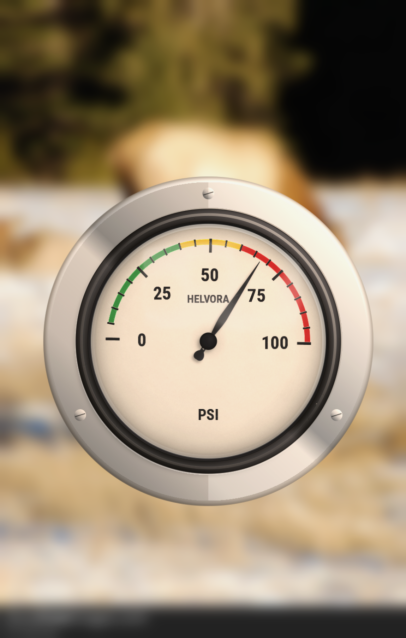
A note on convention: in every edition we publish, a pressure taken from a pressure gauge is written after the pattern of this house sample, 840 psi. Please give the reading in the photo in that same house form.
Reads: 67.5 psi
